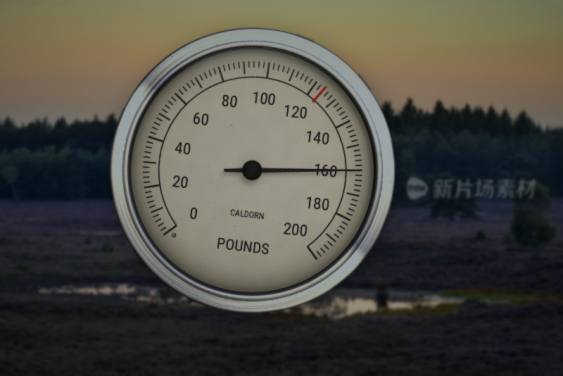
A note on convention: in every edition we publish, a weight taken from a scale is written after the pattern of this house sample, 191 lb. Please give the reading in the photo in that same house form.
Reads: 160 lb
